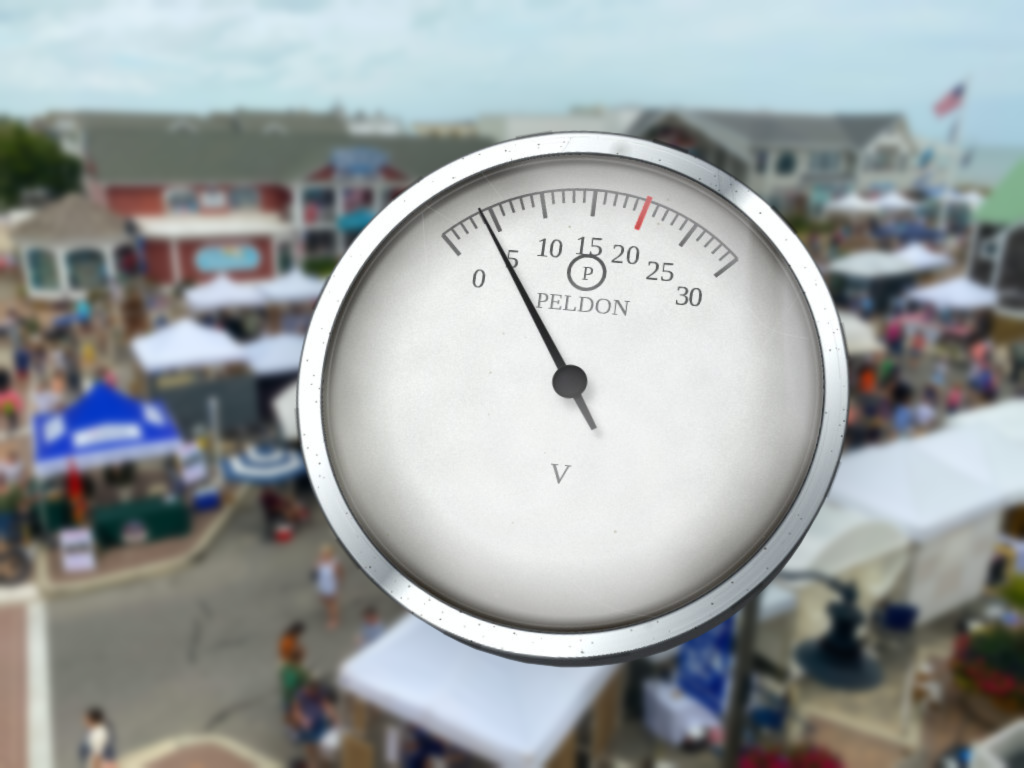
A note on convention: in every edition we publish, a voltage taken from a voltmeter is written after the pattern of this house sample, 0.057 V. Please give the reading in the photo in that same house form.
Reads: 4 V
